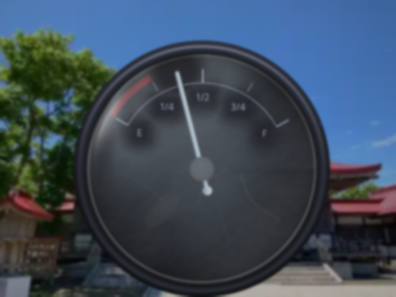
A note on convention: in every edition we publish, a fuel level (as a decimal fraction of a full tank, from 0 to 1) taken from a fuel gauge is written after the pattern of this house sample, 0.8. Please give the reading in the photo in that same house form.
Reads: 0.375
